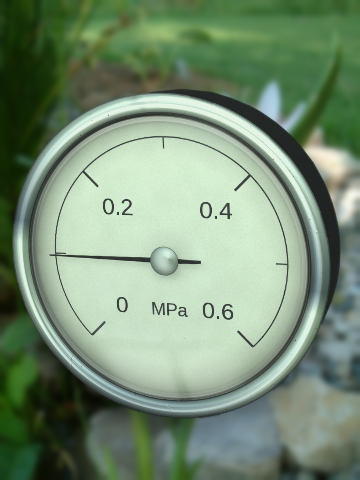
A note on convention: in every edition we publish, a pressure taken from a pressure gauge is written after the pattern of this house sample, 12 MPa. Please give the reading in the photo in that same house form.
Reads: 0.1 MPa
